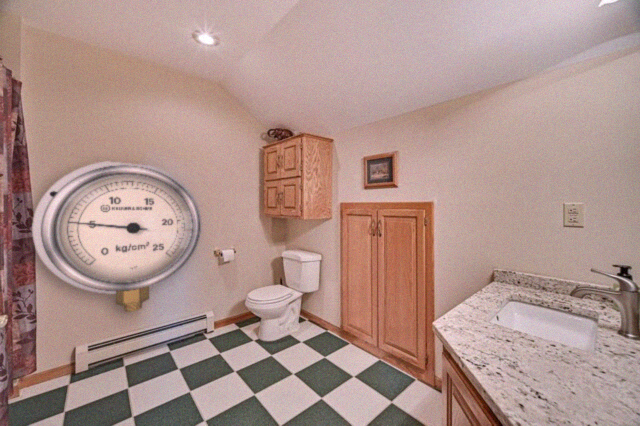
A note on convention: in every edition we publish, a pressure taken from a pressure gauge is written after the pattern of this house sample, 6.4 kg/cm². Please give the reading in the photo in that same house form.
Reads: 5 kg/cm²
